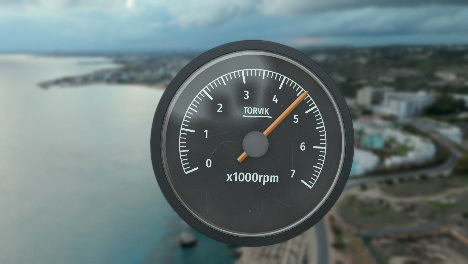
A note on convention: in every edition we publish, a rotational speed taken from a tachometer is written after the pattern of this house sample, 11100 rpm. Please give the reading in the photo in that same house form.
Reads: 4600 rpm
